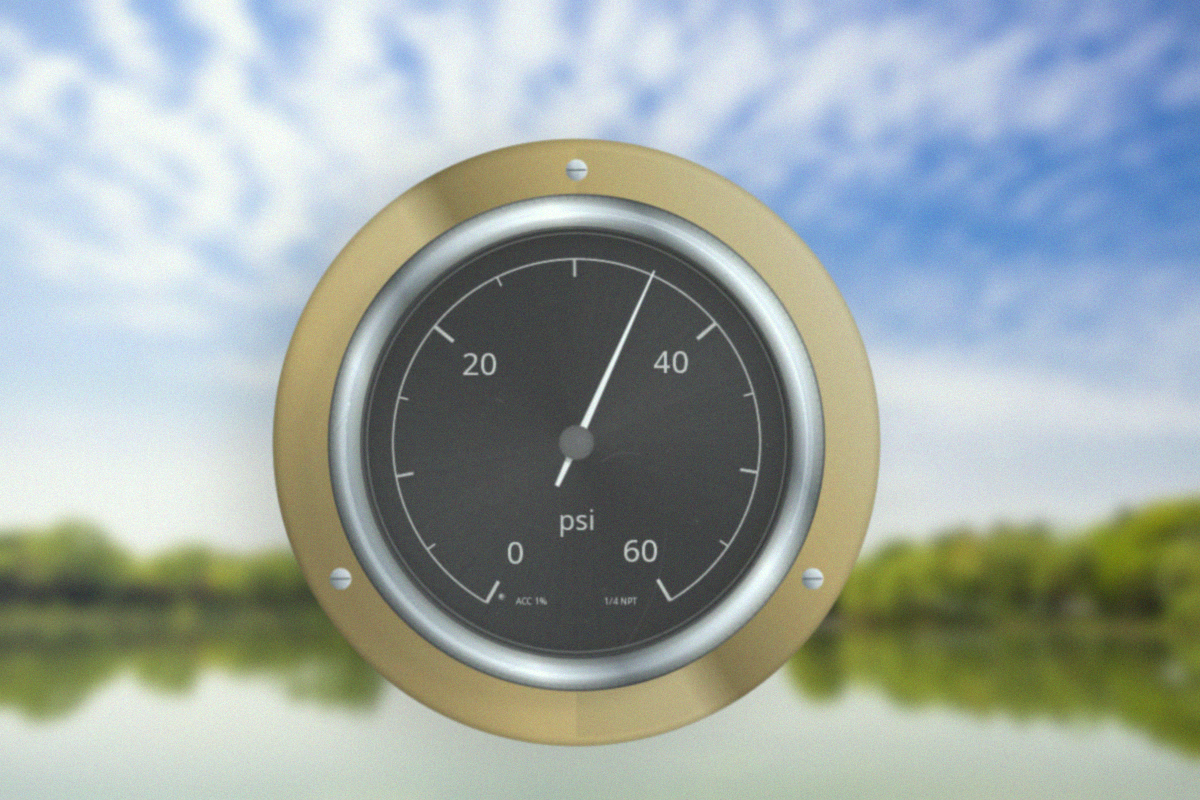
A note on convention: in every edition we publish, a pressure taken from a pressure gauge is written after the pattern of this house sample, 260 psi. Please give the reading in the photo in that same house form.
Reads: 35 psi
